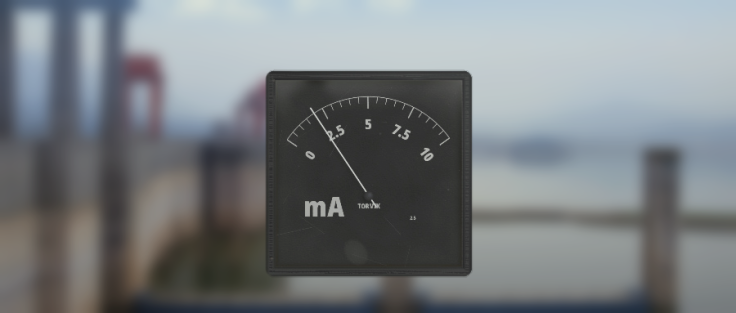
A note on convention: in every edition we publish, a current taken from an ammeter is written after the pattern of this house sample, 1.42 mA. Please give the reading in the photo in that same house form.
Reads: 2 mA
